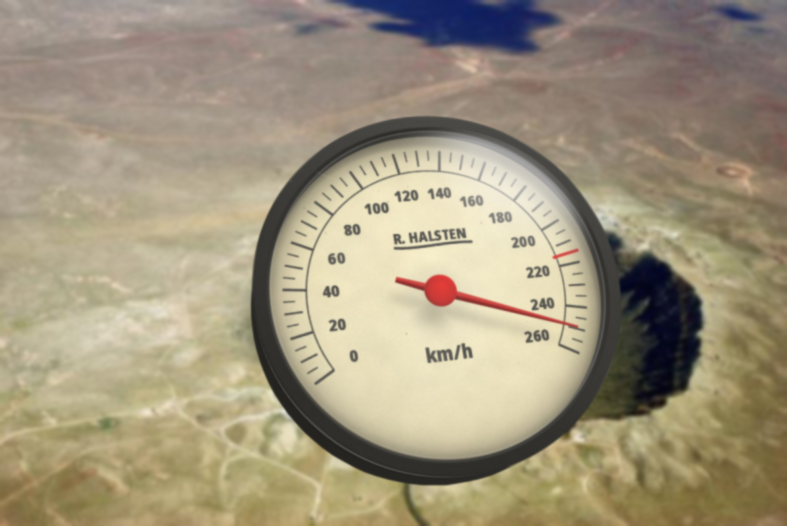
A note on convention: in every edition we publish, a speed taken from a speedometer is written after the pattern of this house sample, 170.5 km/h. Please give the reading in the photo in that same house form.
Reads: 250 km/h
